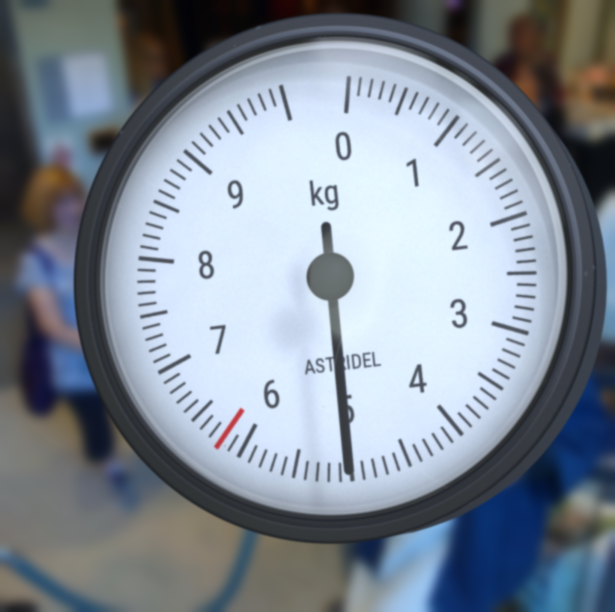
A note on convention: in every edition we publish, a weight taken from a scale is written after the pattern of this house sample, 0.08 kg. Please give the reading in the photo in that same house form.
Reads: 5 kg
